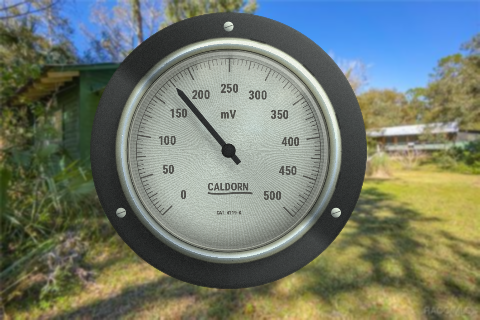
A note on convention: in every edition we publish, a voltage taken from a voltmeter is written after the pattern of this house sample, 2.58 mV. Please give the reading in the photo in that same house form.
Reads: 175 mV
